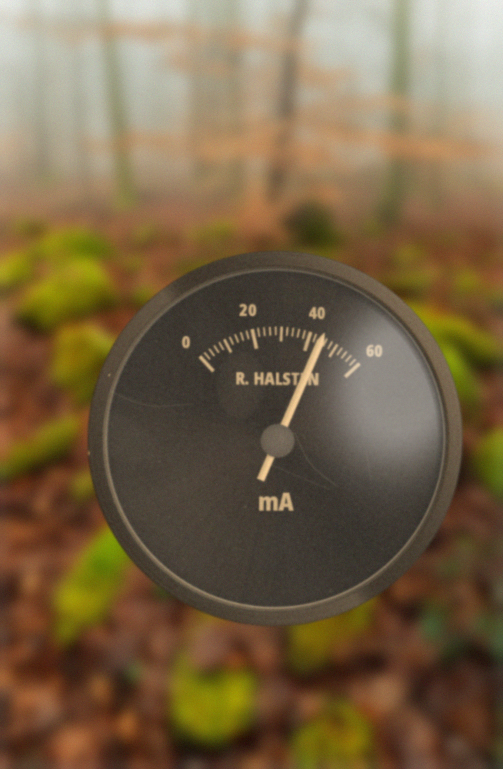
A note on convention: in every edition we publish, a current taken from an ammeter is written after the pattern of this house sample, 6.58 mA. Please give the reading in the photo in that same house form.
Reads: 44 mA
